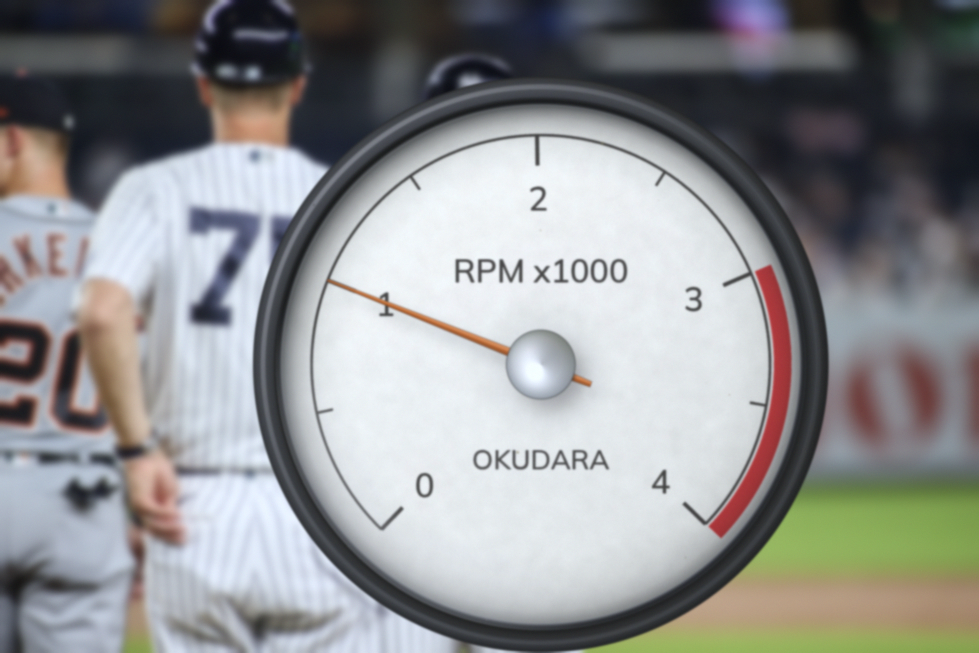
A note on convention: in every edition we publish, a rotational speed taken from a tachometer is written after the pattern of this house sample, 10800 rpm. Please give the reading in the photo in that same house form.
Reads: 1000 rpm
